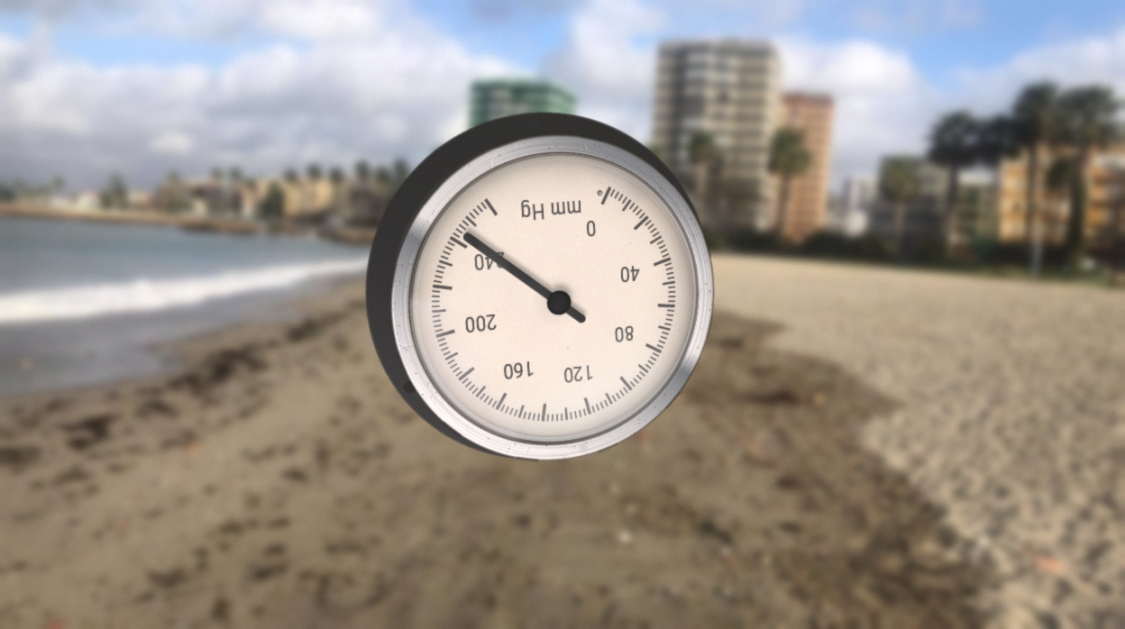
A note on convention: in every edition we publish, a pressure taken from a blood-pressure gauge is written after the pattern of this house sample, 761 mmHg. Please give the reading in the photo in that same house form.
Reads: 244 mmHg
